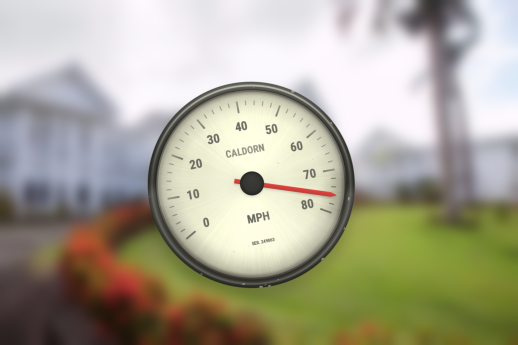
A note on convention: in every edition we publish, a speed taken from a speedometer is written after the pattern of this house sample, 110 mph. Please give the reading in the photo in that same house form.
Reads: 76 mph
